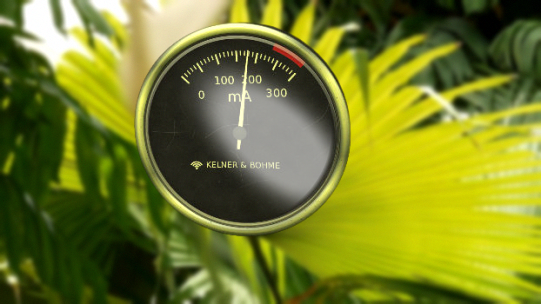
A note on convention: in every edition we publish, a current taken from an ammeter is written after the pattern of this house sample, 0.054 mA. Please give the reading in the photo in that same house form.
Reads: 180 mA
